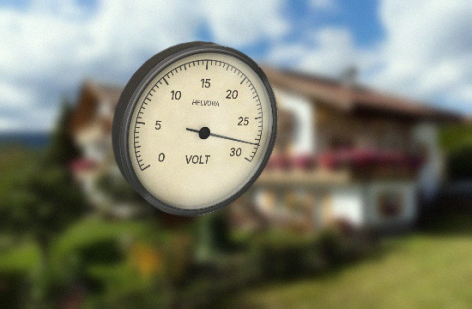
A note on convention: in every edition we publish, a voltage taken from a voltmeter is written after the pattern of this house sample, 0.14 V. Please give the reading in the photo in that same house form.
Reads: 28 V
